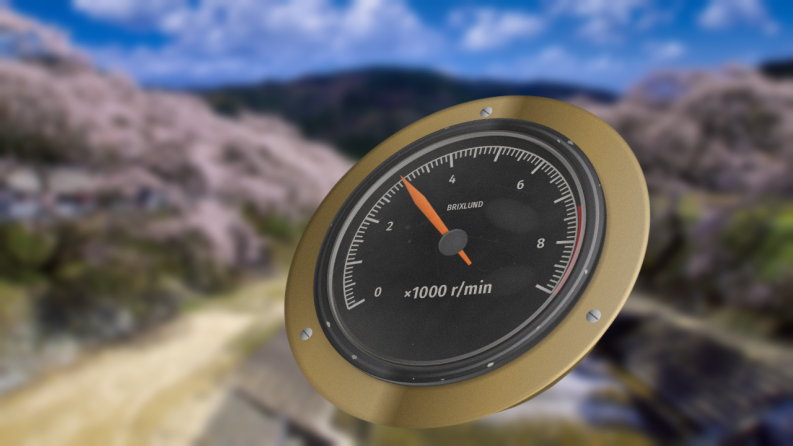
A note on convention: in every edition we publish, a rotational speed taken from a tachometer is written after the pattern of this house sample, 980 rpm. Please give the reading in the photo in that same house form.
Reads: 3000 rpm
